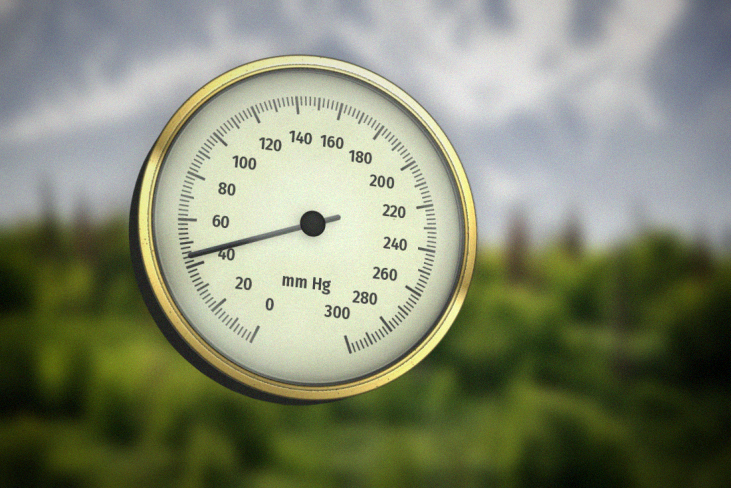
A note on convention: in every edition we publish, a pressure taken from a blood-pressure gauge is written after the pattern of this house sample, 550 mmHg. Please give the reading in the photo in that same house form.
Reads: 44 mmHg
